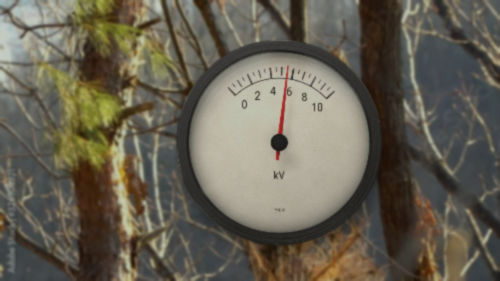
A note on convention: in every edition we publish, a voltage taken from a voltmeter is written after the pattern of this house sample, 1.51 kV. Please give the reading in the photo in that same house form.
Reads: 5.5 kV
